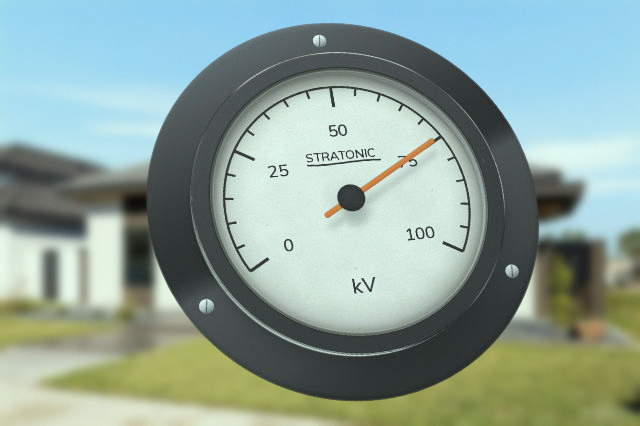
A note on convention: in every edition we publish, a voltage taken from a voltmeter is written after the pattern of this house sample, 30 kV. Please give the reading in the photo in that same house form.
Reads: 75 kV
